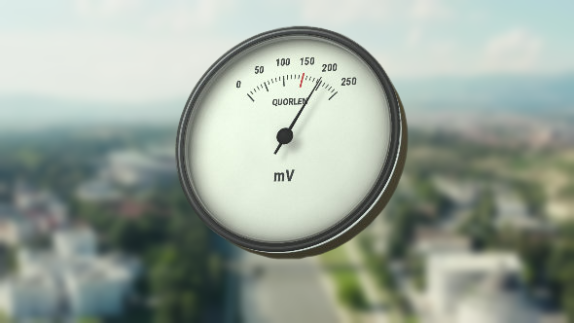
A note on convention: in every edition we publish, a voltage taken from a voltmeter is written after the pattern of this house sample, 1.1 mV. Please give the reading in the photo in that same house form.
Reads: 200 mV
